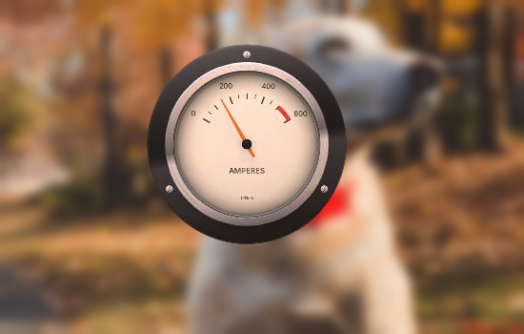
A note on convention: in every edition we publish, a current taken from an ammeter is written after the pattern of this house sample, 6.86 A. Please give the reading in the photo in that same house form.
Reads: 150 A
